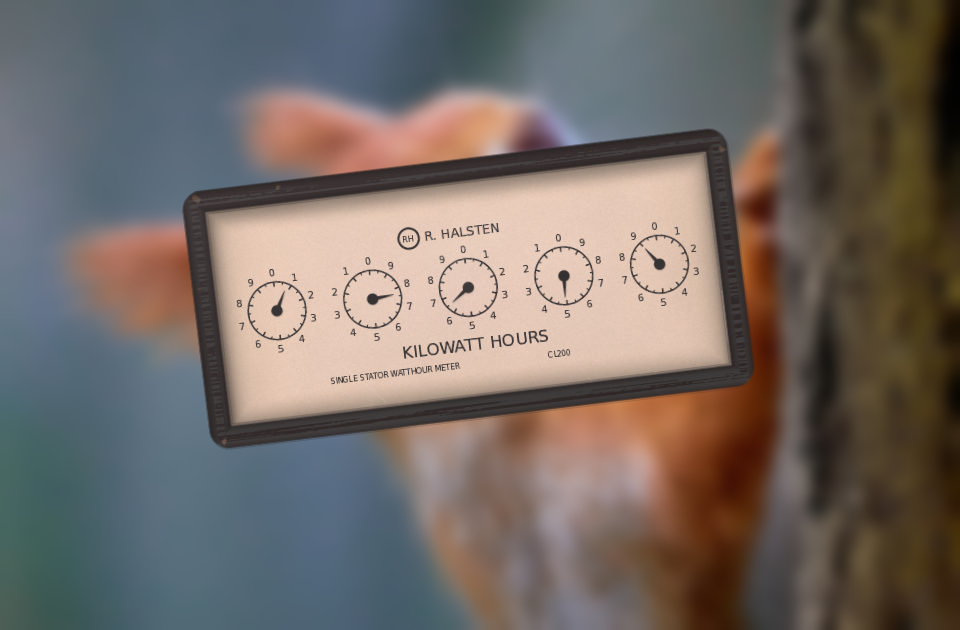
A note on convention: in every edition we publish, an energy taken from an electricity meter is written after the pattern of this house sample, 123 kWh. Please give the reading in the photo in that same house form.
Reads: 7649 kWh
